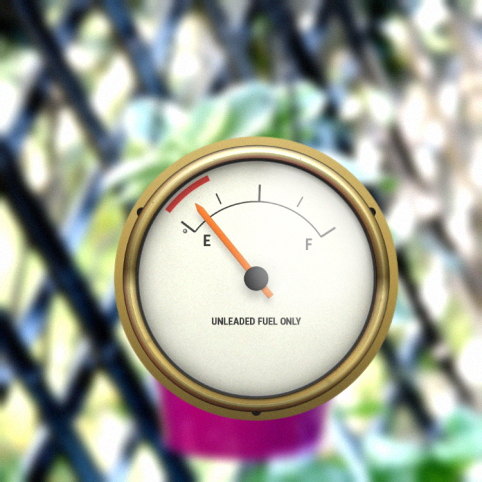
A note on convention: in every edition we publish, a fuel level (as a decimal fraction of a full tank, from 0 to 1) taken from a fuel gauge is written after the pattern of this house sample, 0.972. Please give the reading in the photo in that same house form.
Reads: 0.125
